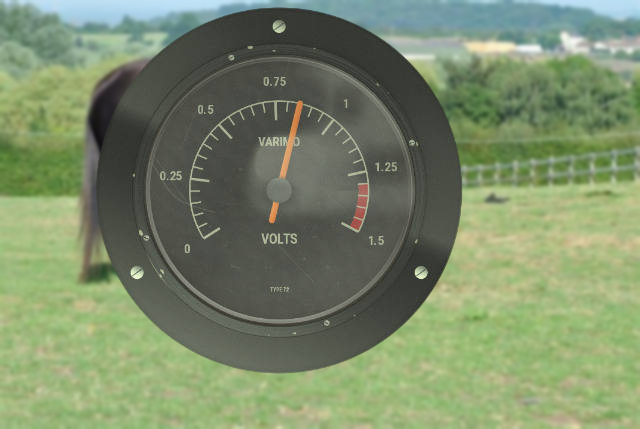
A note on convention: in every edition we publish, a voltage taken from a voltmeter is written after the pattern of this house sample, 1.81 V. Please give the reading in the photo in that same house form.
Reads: 0.85 V
